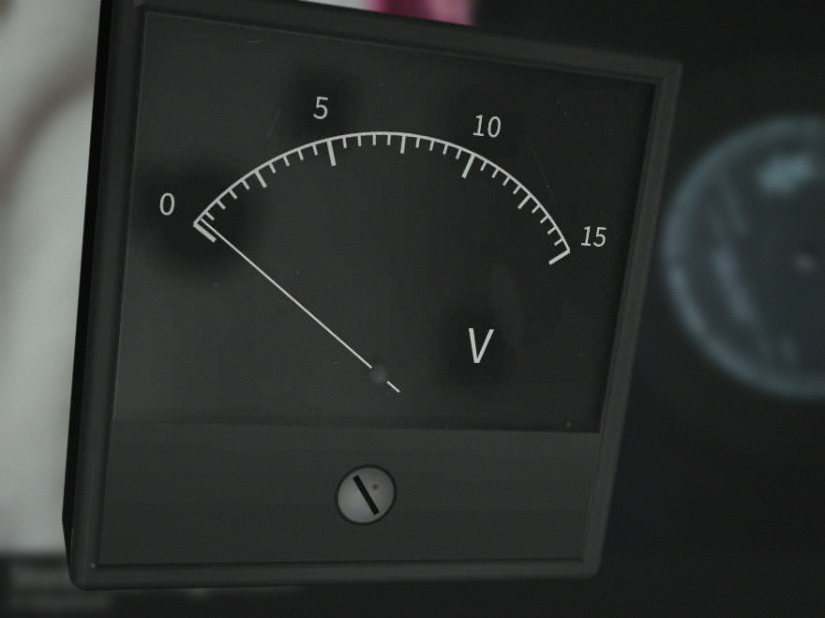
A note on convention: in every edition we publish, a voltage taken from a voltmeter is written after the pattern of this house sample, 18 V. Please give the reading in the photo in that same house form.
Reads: 0.25 V
